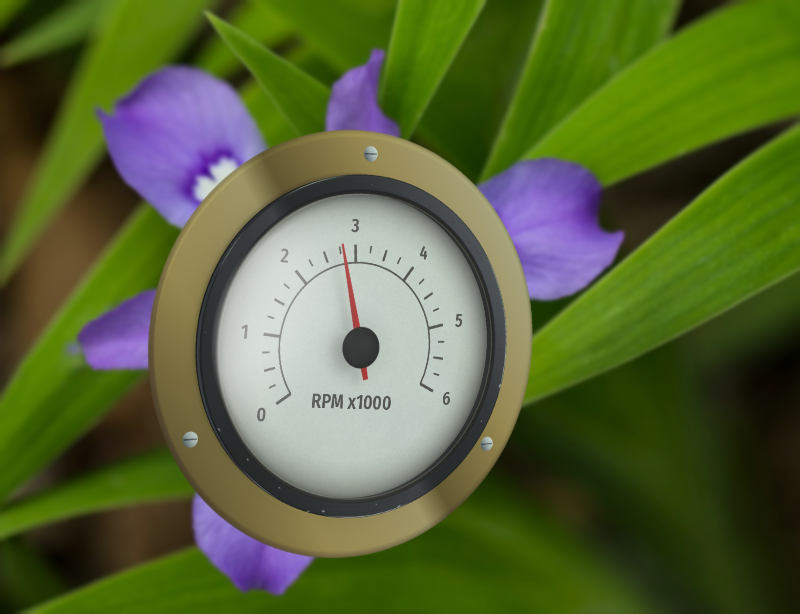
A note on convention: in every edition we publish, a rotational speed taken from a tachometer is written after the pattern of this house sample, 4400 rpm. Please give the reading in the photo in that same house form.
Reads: 2750 rpm
